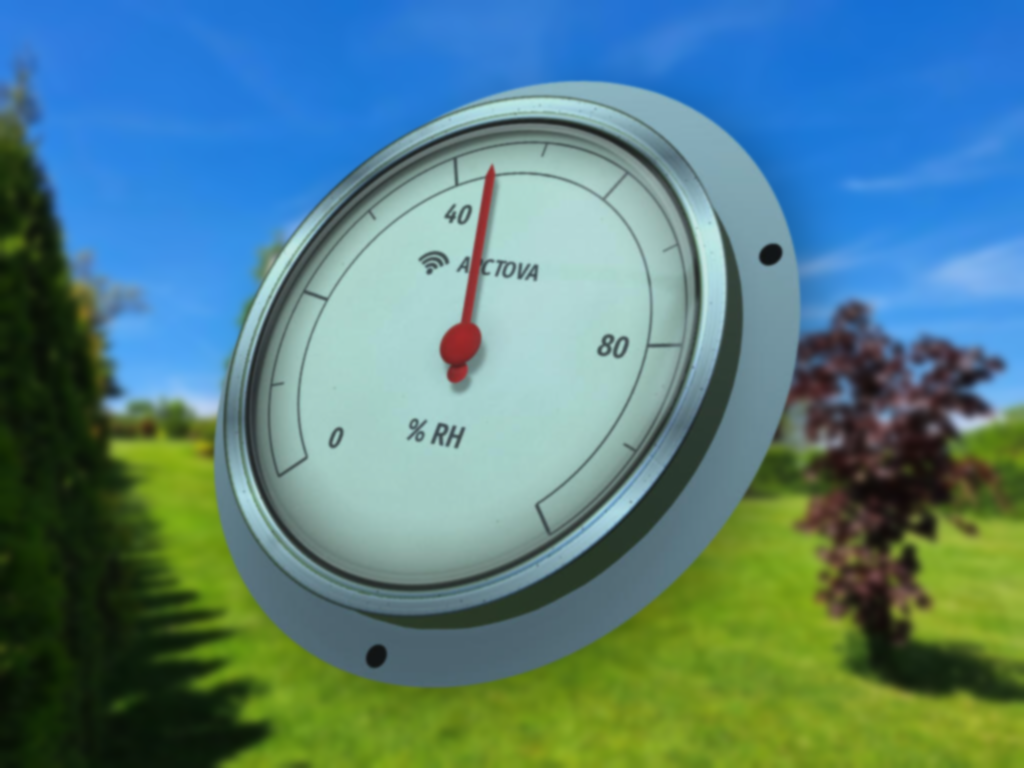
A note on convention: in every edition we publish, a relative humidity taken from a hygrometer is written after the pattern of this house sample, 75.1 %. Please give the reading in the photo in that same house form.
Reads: 45 %
